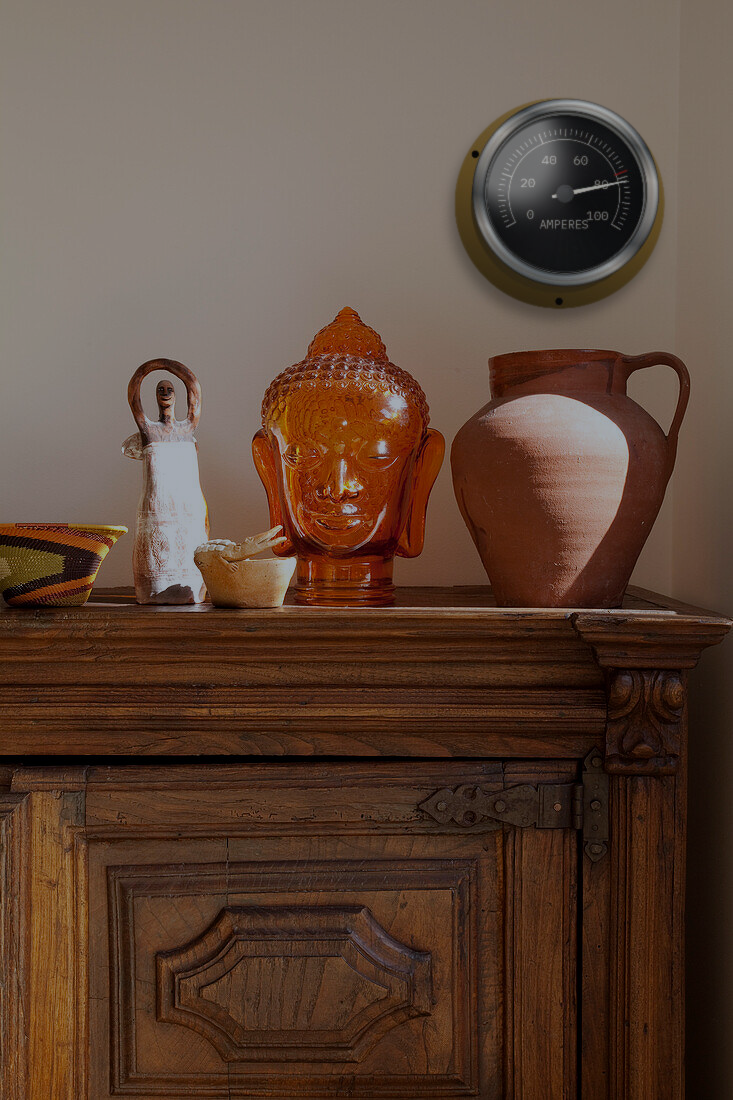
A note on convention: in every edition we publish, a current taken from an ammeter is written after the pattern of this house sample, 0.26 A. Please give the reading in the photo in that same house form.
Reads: 82 A
